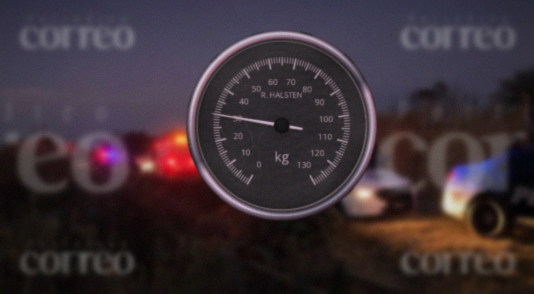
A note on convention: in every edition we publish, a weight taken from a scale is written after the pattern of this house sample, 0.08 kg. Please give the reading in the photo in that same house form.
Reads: 30 kg
